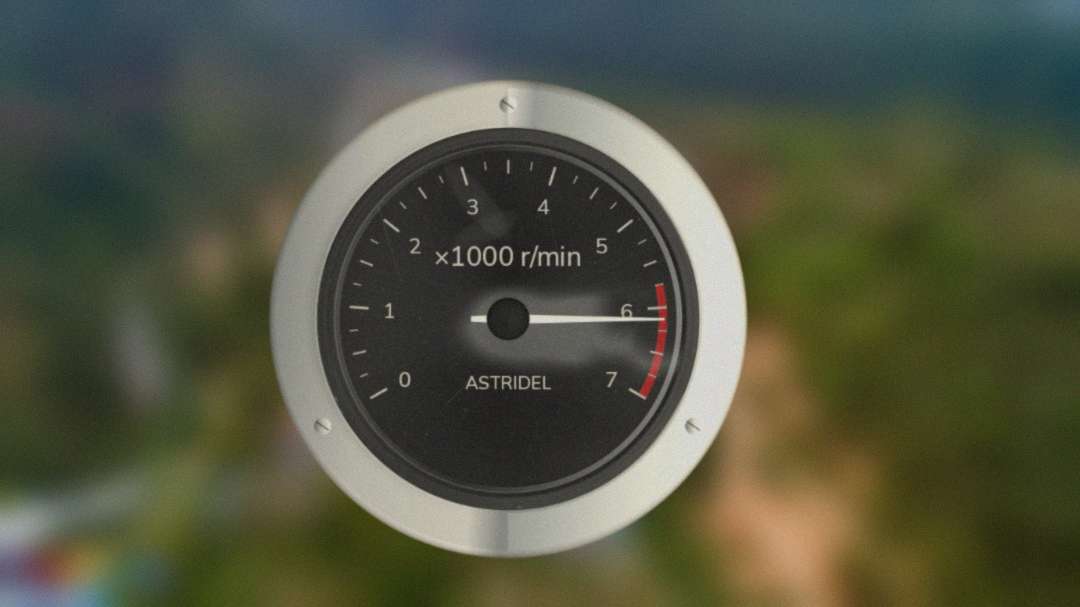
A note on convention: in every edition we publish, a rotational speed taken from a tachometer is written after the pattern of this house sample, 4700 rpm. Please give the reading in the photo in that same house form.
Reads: 6125 rpm
